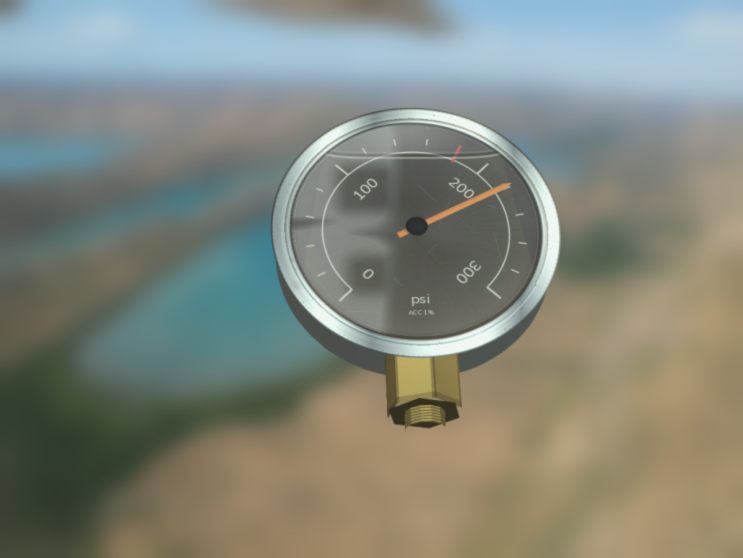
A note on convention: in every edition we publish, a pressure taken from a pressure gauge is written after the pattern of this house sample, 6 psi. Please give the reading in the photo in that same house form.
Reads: 220 psi
